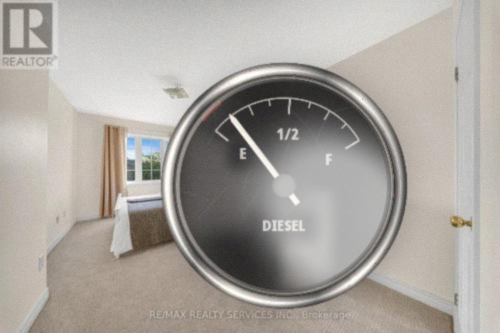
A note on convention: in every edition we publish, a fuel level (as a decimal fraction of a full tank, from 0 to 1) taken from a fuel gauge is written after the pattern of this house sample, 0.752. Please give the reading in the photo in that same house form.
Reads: 0.125
